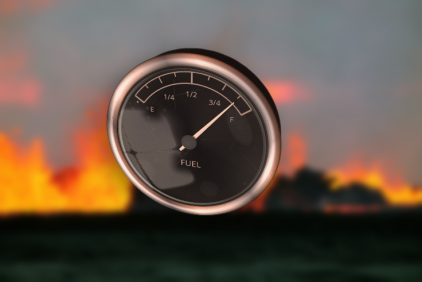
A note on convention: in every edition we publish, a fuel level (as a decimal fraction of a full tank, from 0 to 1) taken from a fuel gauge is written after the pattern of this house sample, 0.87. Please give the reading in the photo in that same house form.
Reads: 0.875
